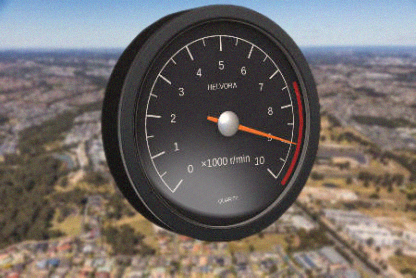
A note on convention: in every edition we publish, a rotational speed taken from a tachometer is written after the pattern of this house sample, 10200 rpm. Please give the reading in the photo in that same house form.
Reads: 9000 rpm
